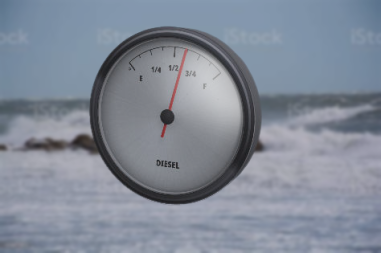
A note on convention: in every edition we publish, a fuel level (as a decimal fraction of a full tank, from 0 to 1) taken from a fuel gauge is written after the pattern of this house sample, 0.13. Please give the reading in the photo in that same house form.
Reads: 0.625
